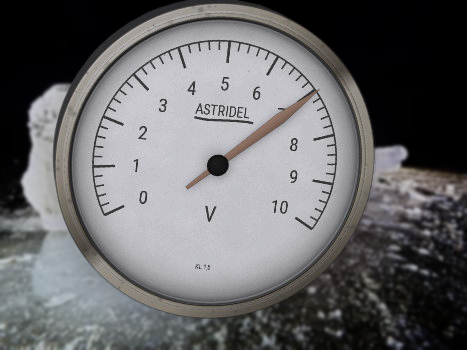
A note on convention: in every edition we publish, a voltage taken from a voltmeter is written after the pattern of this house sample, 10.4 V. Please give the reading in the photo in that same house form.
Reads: 7 V
